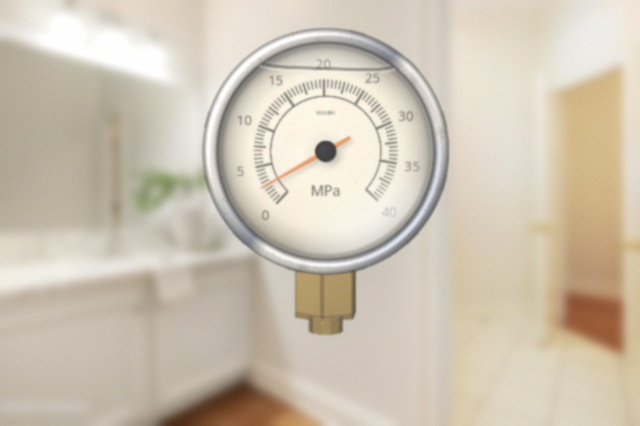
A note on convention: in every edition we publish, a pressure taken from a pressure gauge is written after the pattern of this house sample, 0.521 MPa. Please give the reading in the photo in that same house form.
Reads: 2.5 MPa
